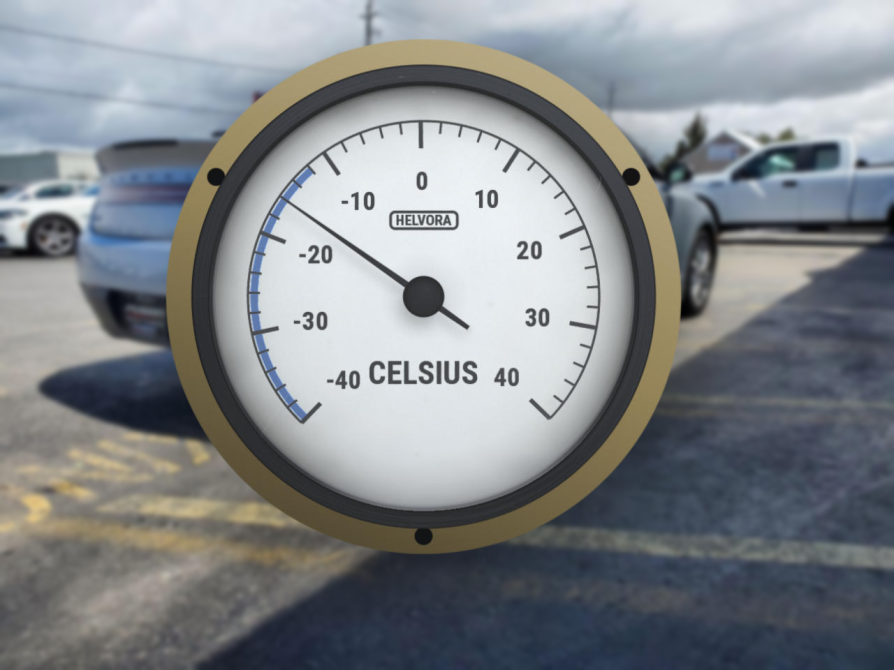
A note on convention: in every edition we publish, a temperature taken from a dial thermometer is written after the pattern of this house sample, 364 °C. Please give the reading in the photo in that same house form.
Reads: -16 °C
